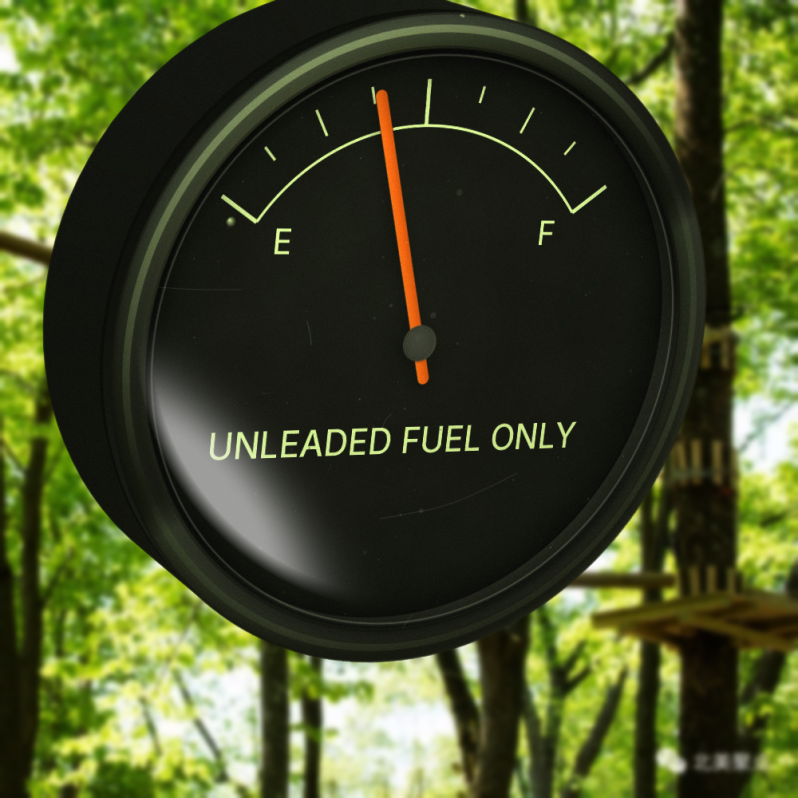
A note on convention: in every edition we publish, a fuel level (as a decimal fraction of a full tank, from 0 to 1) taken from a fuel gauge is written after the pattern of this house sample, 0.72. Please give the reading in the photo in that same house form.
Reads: 0.375
